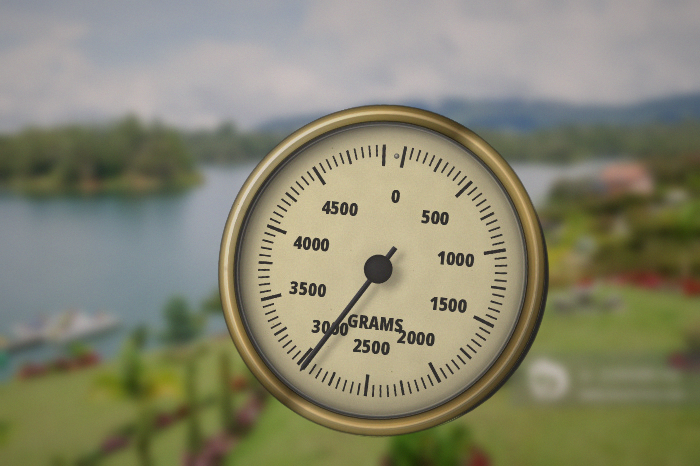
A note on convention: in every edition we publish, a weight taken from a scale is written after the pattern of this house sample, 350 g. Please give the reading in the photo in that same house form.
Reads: 2950 g
